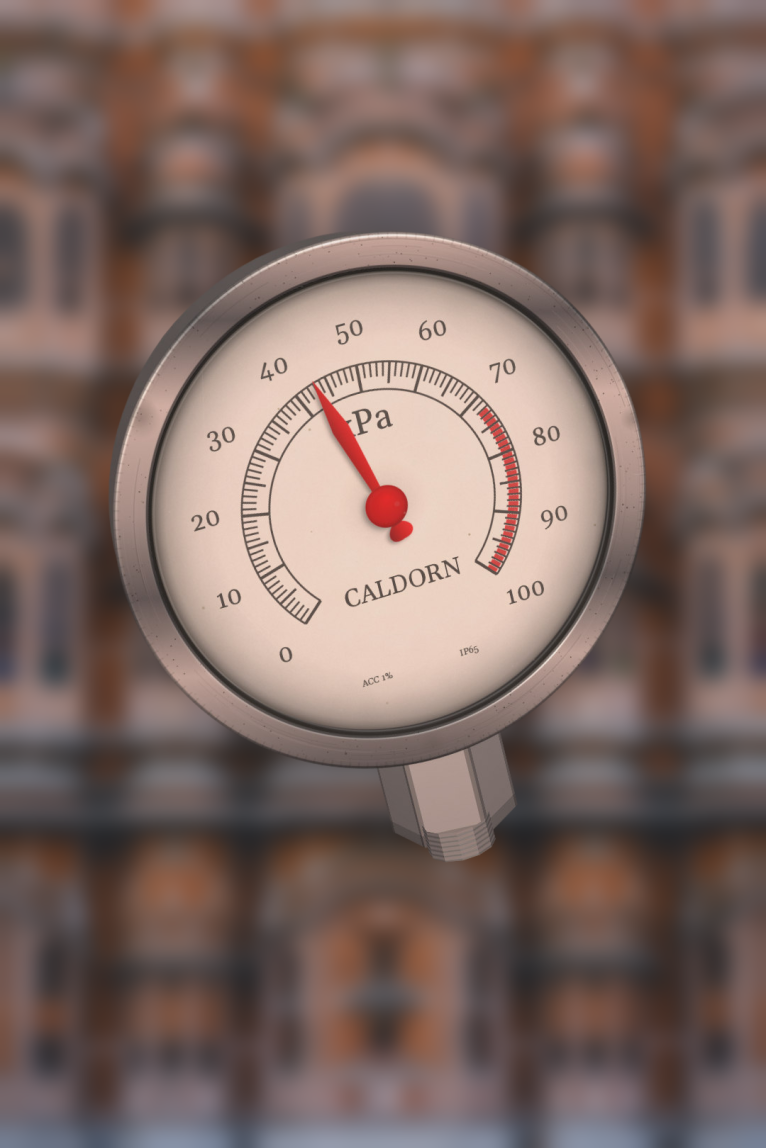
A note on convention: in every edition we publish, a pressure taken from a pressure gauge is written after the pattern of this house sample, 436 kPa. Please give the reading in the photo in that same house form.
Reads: 43 kPa
